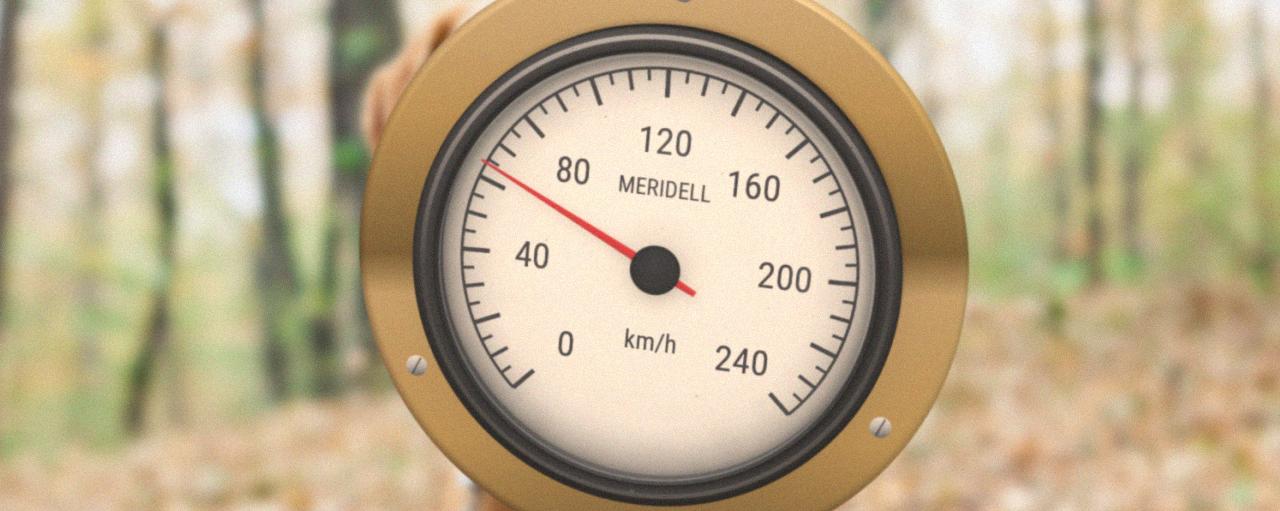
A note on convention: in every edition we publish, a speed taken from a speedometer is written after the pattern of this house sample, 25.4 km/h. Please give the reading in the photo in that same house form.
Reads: 65 km/h
